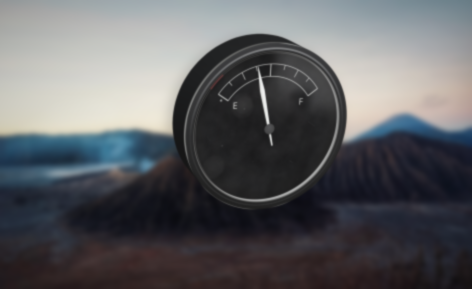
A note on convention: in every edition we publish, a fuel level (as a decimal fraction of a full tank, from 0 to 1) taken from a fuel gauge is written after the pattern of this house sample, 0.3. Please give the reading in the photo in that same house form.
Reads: 0.375
